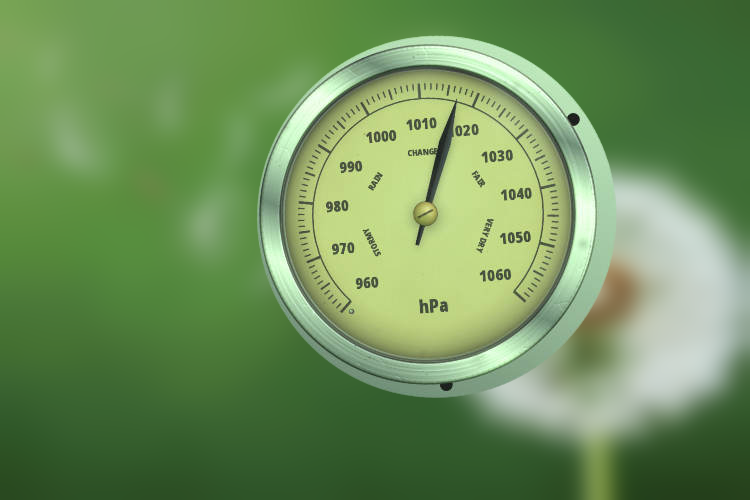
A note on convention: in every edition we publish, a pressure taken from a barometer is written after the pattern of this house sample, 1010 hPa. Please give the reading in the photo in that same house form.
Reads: 1017 hPa
